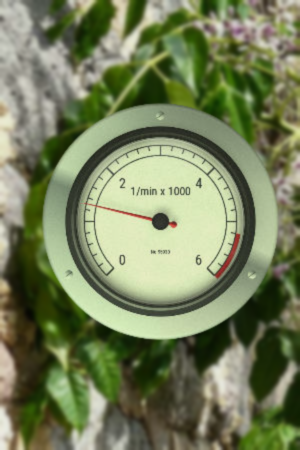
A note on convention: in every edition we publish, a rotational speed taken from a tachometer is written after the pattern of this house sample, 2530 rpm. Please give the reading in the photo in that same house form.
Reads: 1300 rpm
